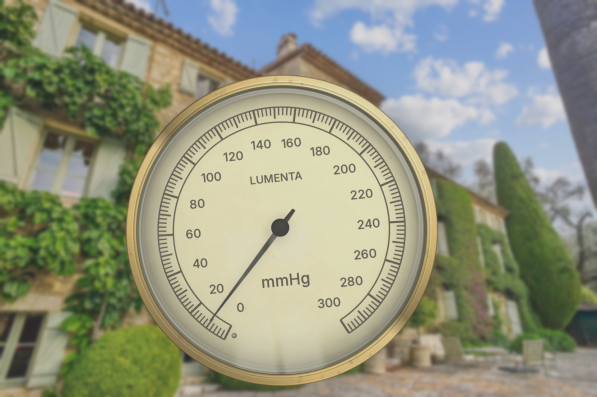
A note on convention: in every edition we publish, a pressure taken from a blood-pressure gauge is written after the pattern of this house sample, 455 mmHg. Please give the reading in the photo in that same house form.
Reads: 10 mmHg
